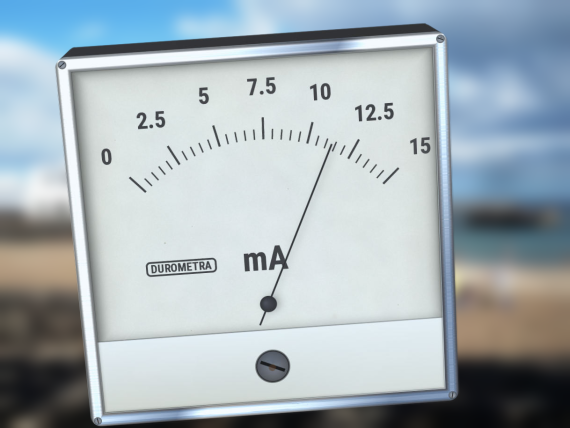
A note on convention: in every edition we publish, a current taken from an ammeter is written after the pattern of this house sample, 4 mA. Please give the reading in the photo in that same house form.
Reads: 11.25 mA
